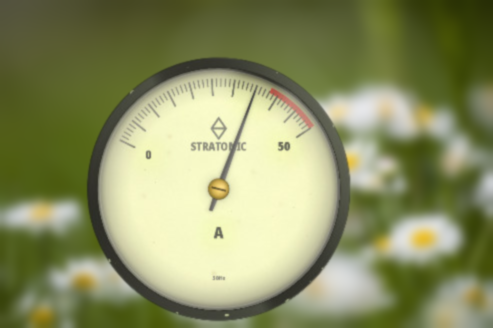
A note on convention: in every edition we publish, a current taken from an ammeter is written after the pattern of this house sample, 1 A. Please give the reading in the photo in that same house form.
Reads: 35 A
